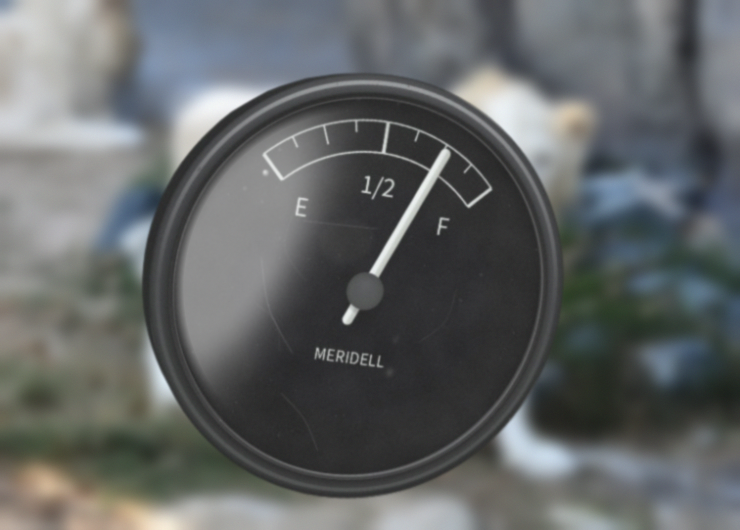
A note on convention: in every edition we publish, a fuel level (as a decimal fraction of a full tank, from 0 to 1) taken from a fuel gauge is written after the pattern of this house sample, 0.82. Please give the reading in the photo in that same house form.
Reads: 0.75
